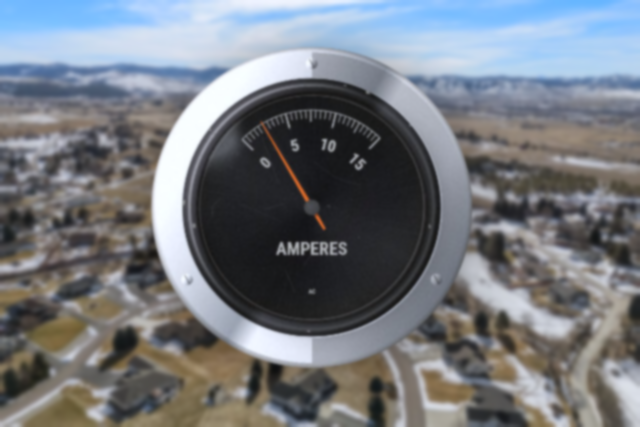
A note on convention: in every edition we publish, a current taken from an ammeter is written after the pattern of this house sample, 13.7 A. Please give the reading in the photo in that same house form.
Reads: 2.5 A
